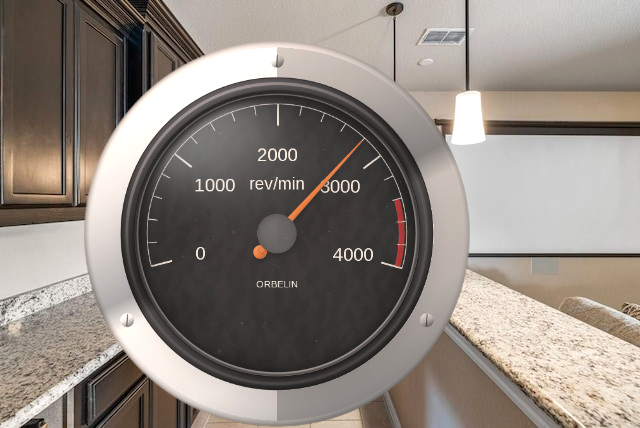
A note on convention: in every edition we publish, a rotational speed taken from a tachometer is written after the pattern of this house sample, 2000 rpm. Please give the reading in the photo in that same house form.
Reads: 2800 rpm
